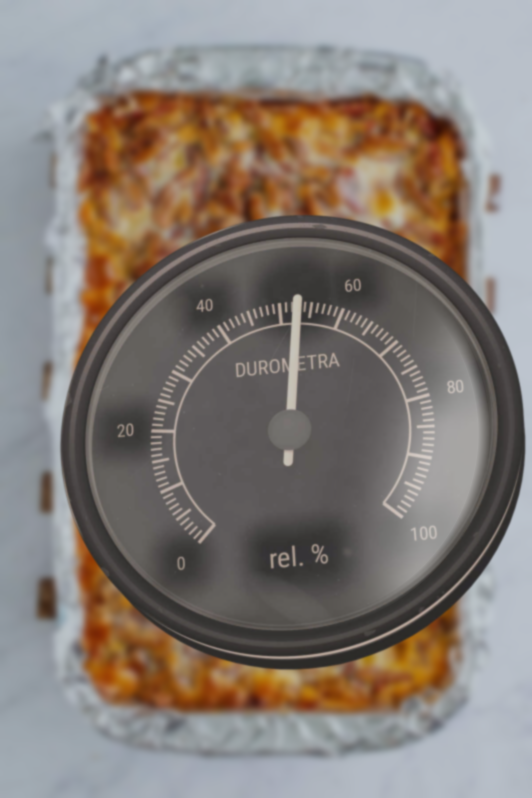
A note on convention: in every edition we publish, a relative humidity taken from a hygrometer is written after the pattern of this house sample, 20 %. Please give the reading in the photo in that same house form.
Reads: 53 %
